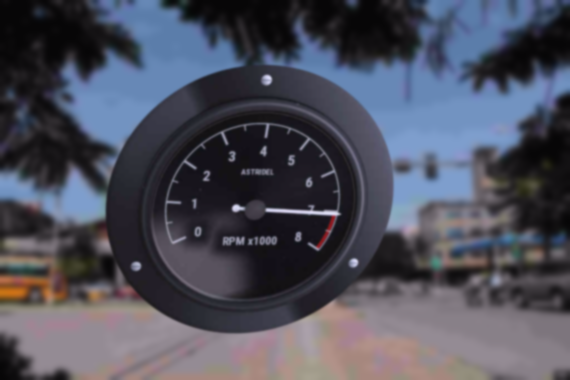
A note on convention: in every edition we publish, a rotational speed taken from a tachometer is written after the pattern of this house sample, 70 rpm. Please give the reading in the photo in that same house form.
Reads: 7000 rpm
